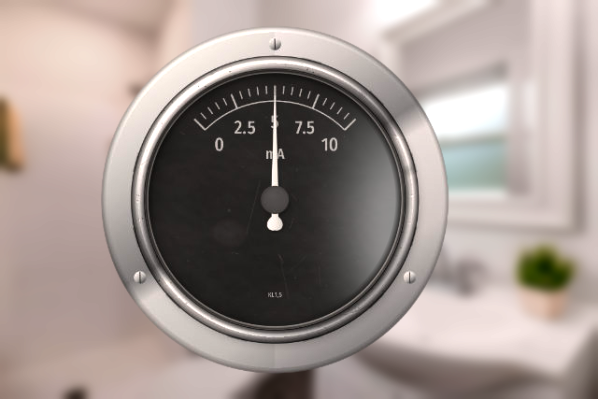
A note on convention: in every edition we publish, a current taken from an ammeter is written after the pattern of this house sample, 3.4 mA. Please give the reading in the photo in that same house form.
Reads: 5 mA
